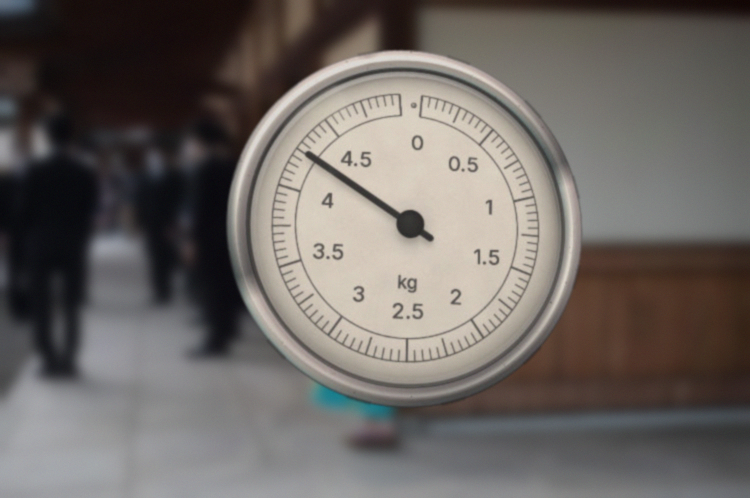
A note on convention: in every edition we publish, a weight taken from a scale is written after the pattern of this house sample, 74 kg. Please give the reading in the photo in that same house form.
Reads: 4.25 kg
